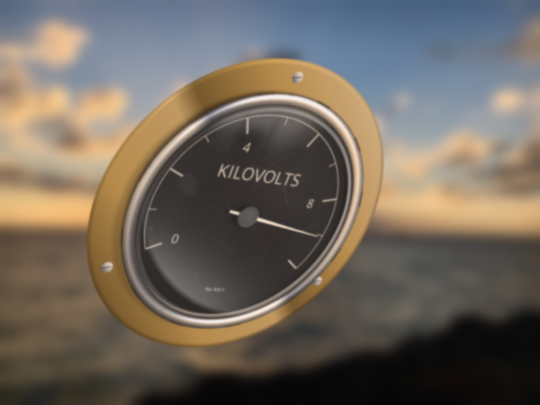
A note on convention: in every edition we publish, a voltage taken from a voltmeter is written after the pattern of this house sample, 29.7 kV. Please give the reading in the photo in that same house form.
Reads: 9 kV
